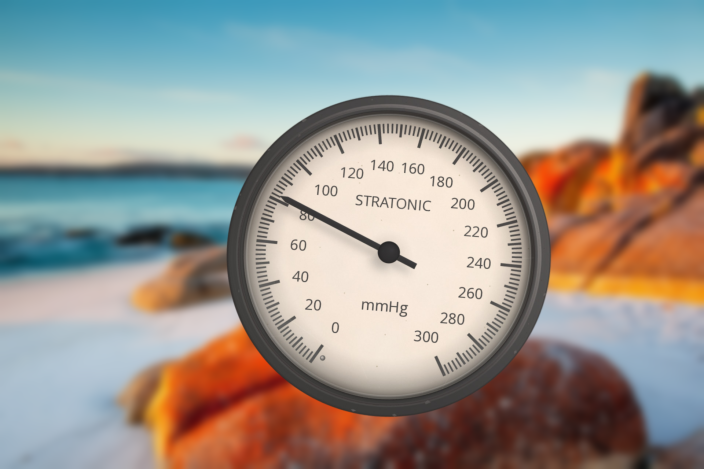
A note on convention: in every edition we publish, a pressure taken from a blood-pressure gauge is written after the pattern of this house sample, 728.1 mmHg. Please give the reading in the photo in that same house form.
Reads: 82 mmHg
